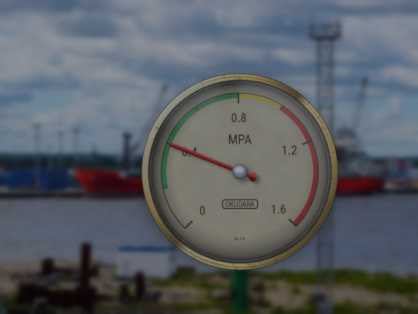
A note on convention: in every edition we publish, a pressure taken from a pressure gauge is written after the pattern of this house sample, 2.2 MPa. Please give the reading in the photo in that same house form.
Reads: 0.4 MPa
